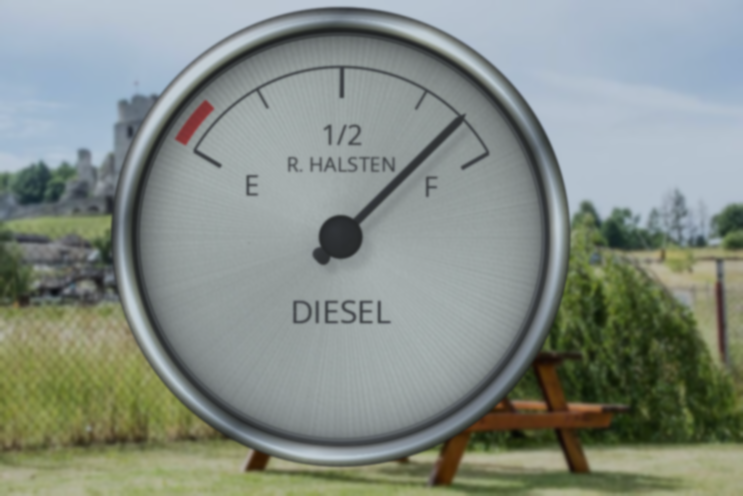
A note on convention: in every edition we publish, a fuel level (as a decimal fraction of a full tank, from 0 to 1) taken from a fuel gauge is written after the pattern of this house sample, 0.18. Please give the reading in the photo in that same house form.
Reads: 0.875
